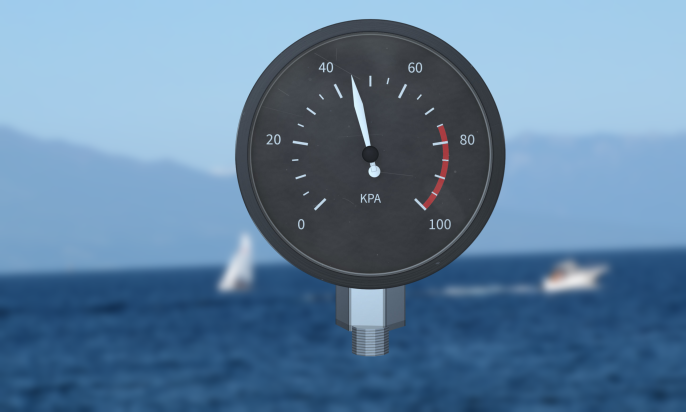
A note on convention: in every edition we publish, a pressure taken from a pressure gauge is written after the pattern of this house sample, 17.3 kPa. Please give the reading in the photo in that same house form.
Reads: 45 kPa
